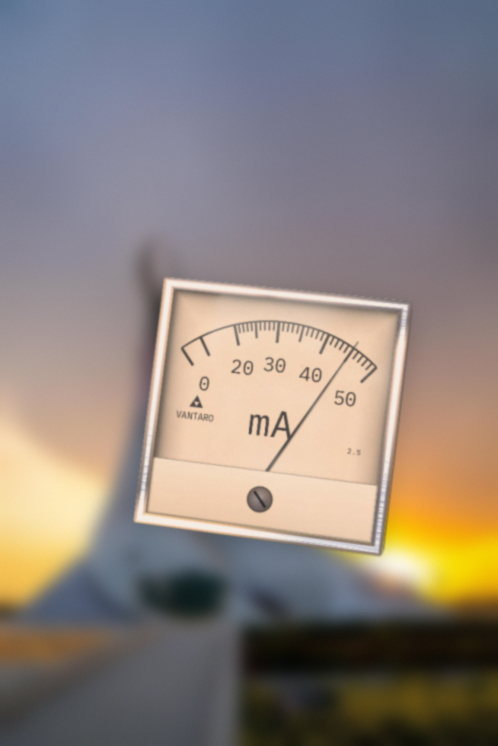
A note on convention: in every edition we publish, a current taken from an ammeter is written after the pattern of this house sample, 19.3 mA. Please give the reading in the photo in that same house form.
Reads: 45 mA
